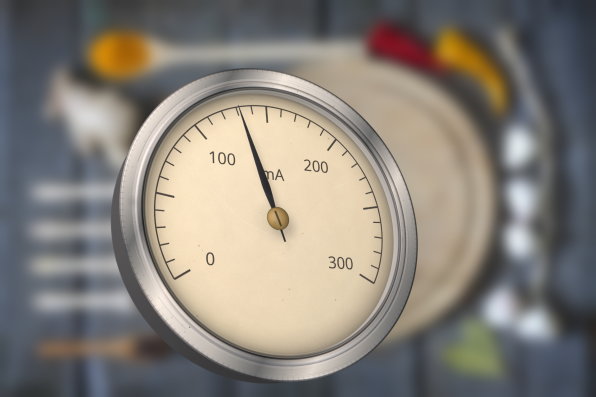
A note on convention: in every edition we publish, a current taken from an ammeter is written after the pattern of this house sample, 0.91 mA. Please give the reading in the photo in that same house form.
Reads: 130 mA
